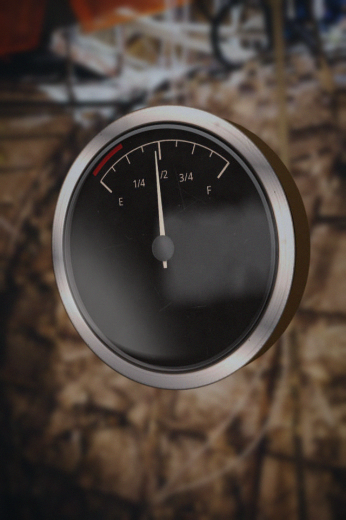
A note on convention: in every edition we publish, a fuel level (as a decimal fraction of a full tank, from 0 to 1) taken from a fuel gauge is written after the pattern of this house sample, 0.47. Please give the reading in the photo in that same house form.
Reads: 0.5
